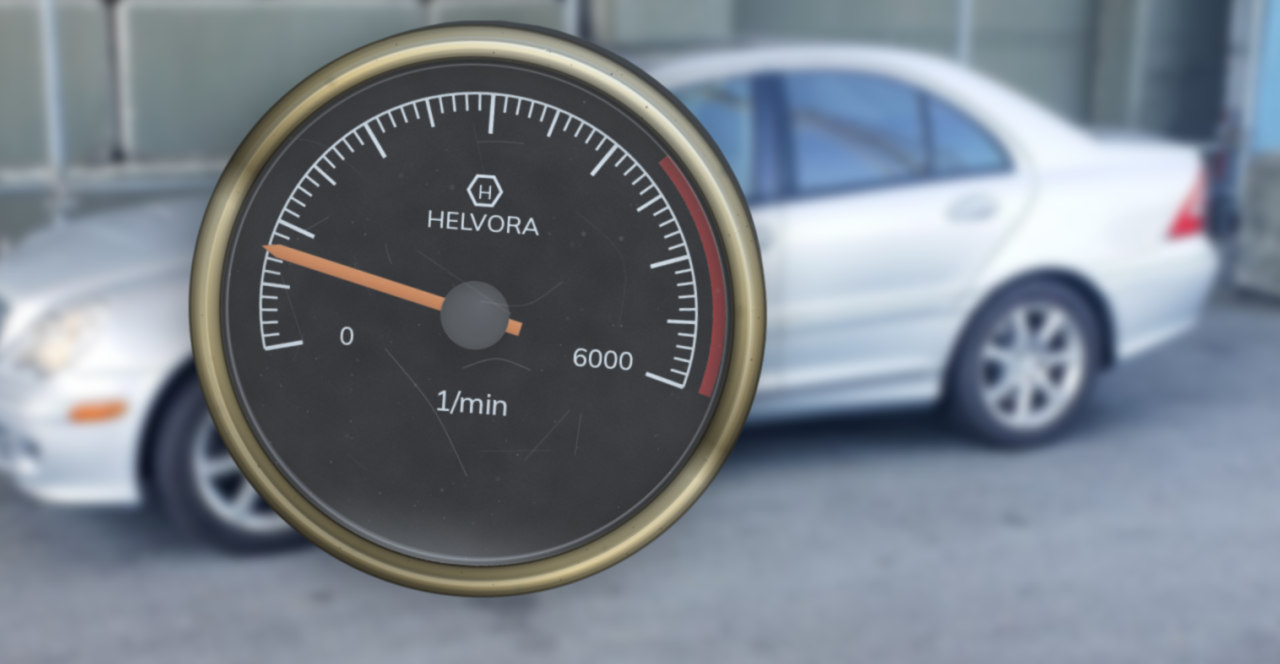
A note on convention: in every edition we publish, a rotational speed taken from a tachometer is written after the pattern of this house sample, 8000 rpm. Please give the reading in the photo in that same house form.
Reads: 800 rpm
